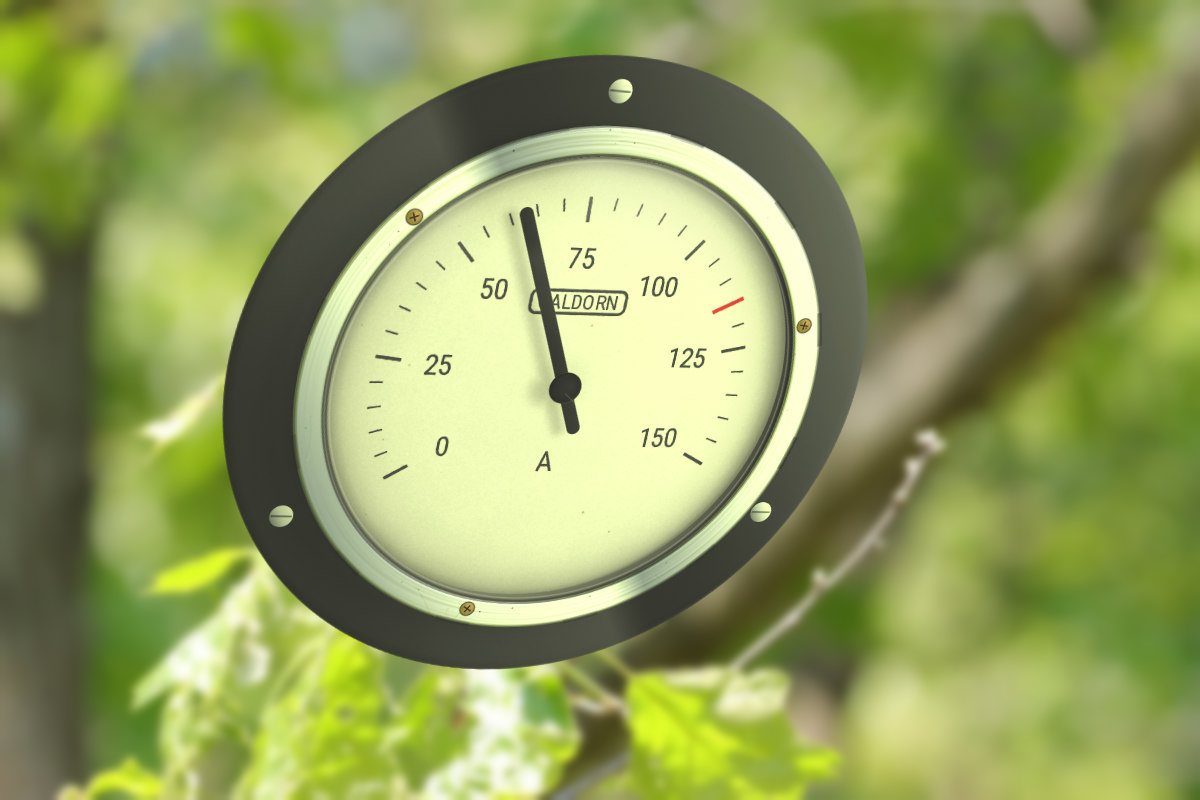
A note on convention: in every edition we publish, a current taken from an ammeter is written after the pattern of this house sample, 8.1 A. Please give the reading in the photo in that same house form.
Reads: 62.5 A
